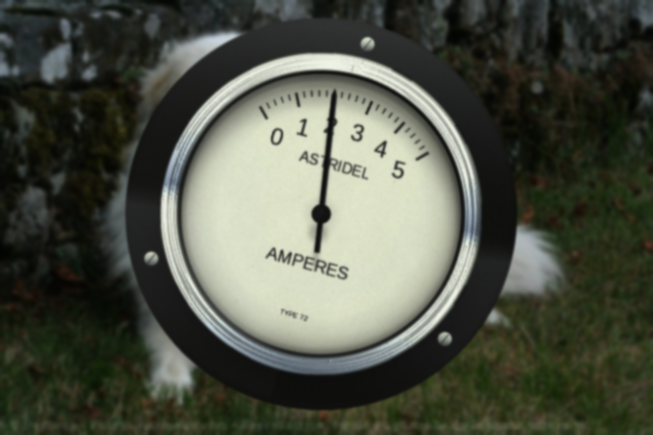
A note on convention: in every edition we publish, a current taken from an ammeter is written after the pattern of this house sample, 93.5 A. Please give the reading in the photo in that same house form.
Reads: 2 A
